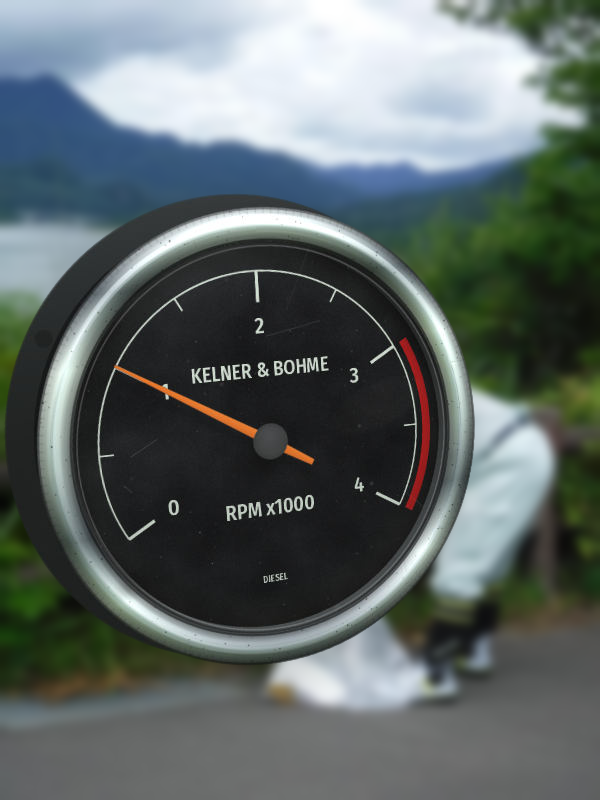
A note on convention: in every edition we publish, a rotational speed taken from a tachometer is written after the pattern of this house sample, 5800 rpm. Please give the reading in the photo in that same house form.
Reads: 1000 rpm
